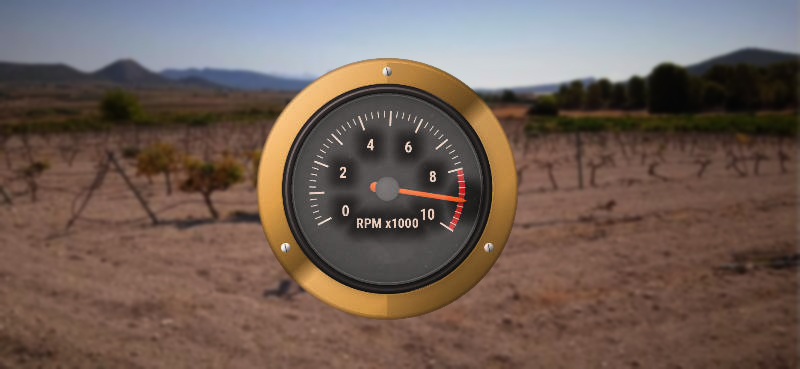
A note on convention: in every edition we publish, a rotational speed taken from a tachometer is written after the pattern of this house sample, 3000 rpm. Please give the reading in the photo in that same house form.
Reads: 9000 rpm
